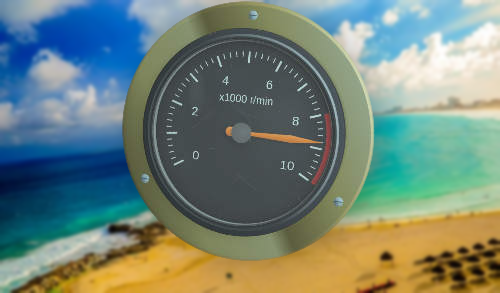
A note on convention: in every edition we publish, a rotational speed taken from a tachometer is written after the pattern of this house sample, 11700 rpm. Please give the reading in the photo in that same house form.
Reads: 8800 rpm
